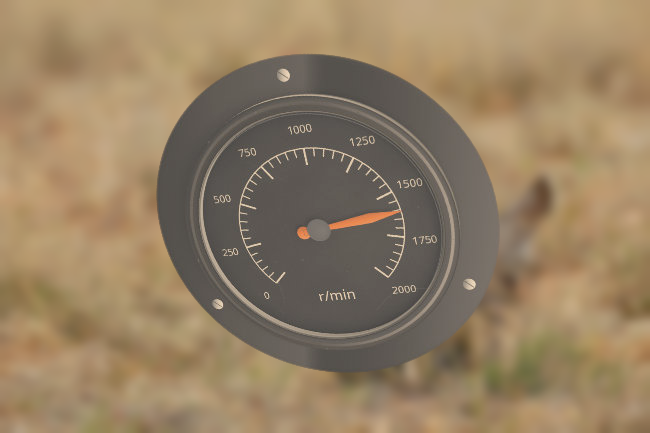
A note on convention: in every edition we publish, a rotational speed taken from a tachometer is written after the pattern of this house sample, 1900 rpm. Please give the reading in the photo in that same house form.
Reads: 1600 rpm
